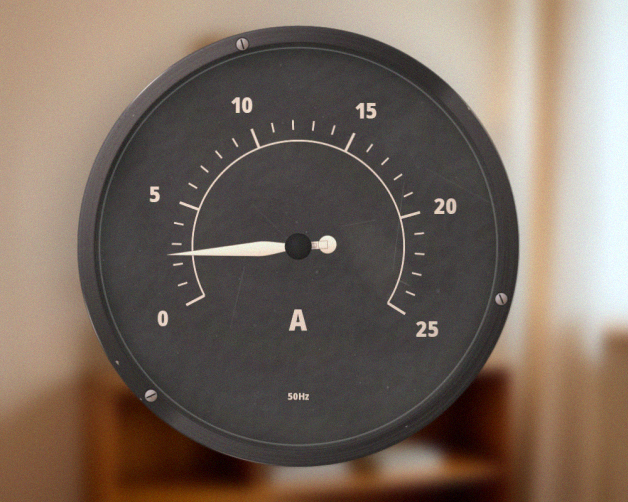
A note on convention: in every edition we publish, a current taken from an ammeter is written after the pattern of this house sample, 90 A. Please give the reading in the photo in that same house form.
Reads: 2.5 A
